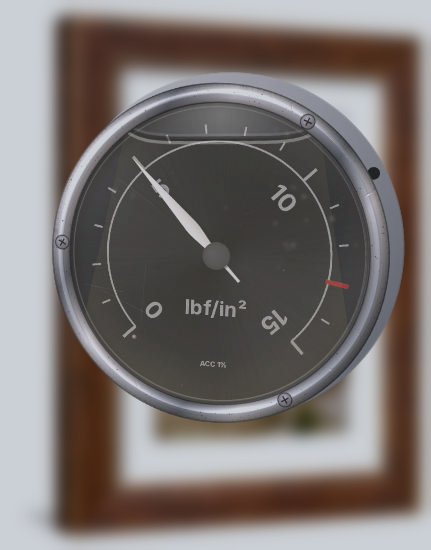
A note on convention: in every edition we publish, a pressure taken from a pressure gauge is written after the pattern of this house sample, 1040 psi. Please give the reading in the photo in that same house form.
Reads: 5 psi
